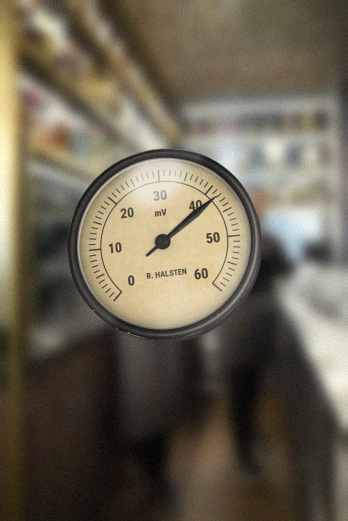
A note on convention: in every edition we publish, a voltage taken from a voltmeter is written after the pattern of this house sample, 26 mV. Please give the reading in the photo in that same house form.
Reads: 42 mV
